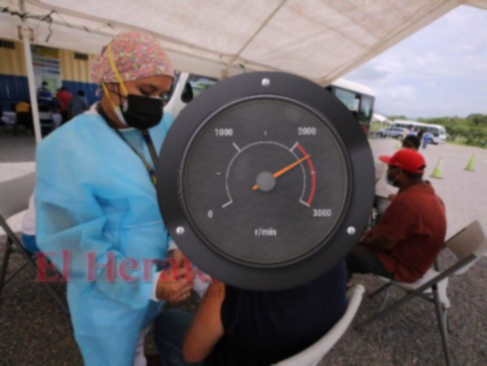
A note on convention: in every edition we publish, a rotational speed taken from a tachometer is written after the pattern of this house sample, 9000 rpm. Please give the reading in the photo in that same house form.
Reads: 2250 rpm
